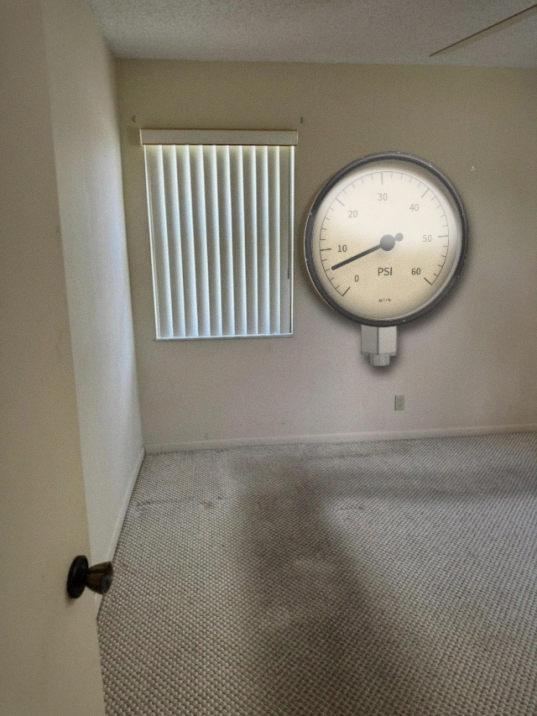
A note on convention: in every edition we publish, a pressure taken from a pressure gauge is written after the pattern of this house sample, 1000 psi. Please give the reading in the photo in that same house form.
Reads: 6 psi
